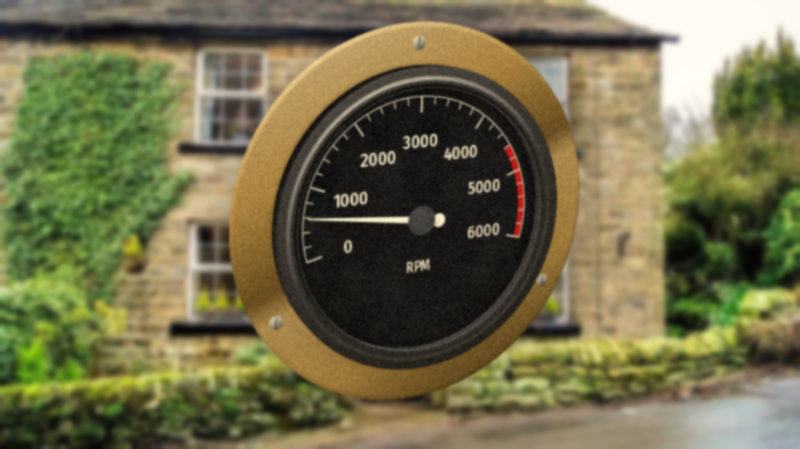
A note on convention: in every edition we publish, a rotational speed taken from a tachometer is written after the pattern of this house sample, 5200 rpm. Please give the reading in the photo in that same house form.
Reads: 600 rpm
